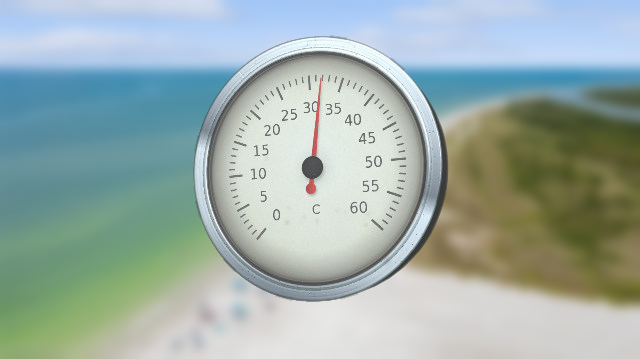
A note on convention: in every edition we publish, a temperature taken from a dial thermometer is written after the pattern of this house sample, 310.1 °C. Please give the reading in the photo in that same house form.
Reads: 32 °C
